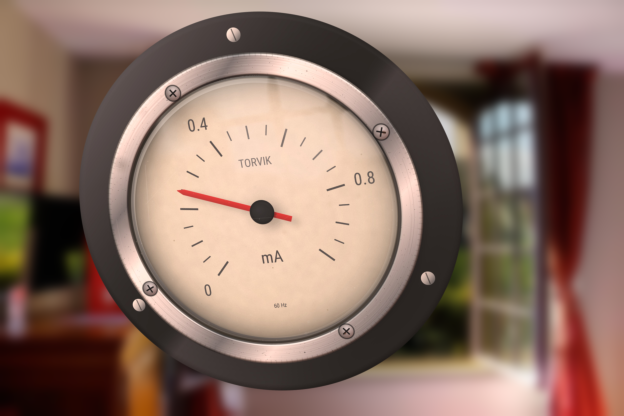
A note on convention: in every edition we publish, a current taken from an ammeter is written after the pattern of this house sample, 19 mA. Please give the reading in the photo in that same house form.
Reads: 0.25 mA
